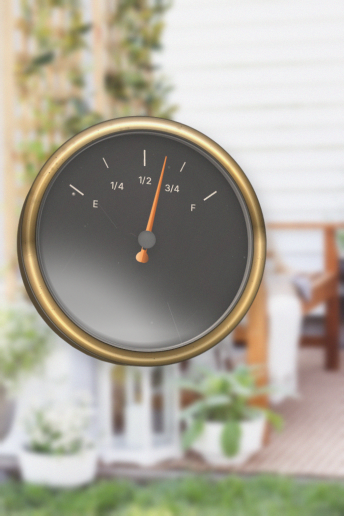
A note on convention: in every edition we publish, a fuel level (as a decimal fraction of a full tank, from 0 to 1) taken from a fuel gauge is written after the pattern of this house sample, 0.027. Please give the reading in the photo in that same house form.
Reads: 0.625
